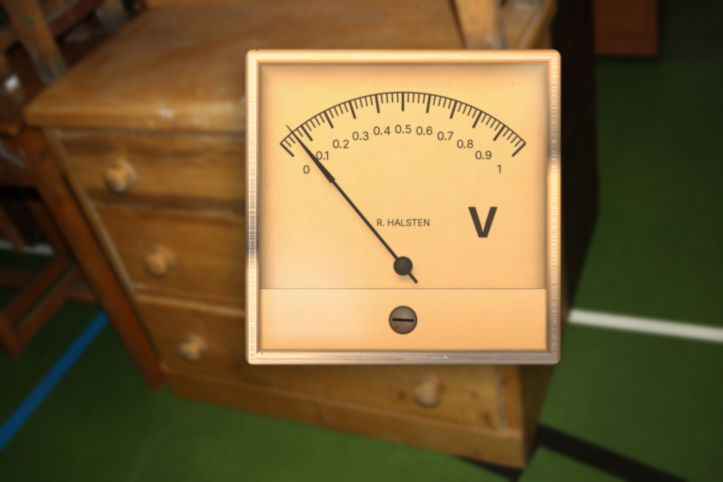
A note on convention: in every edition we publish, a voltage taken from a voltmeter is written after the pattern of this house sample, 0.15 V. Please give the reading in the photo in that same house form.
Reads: 0.06 V
